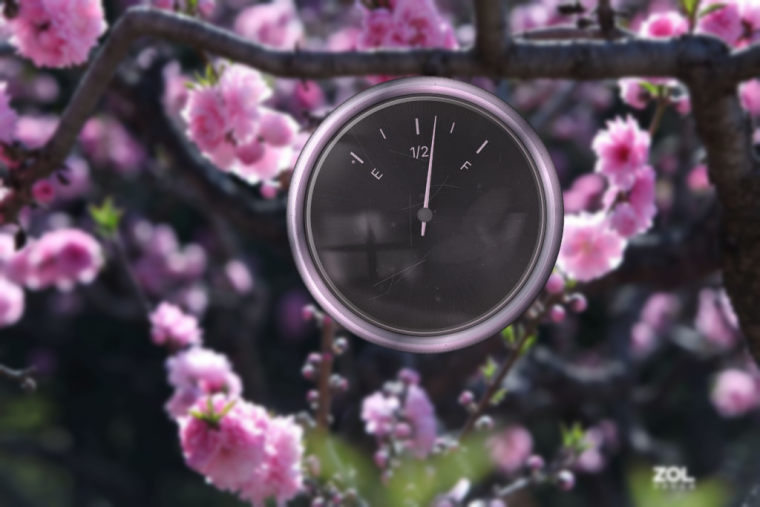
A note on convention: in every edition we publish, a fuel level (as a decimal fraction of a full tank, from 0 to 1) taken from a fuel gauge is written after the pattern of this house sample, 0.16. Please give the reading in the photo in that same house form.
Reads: 0.625
